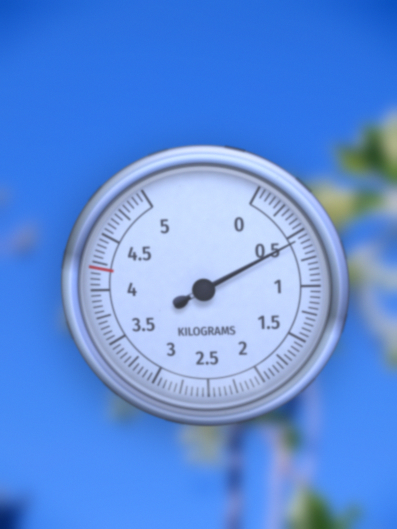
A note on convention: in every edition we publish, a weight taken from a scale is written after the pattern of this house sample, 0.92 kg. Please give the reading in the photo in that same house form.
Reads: 0.55 kg
